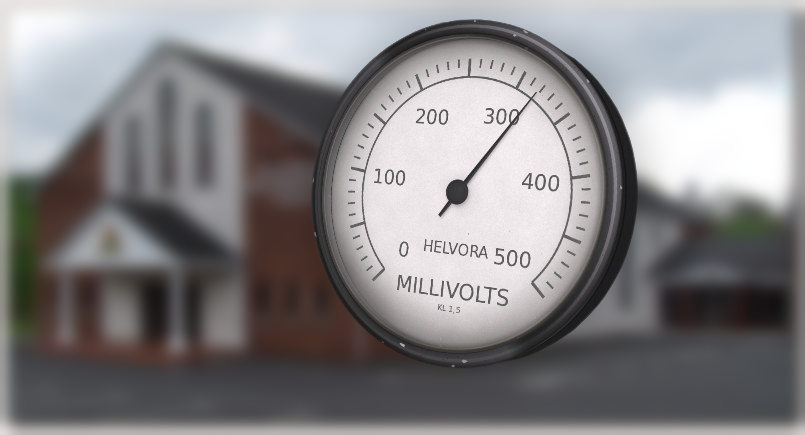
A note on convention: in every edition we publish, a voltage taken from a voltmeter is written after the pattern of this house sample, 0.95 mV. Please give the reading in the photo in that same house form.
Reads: 320 mV
